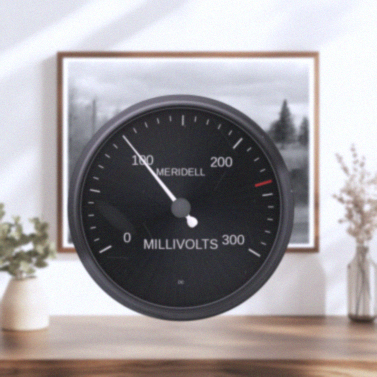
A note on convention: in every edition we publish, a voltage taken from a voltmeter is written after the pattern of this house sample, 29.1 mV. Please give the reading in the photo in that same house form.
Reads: 100 mV
